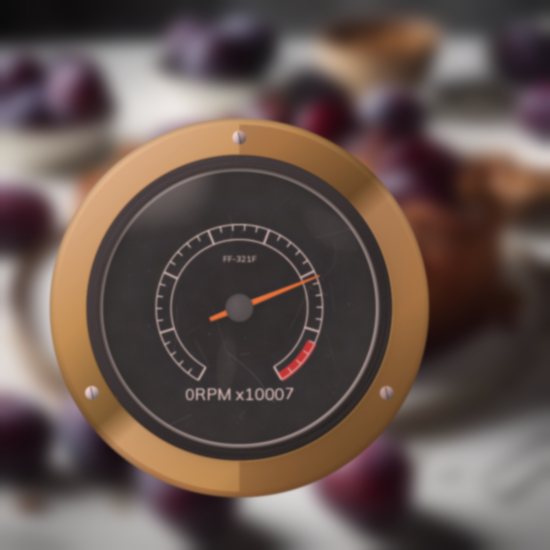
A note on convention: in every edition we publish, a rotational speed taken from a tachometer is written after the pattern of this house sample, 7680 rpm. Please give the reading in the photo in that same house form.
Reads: 5100 rpm
